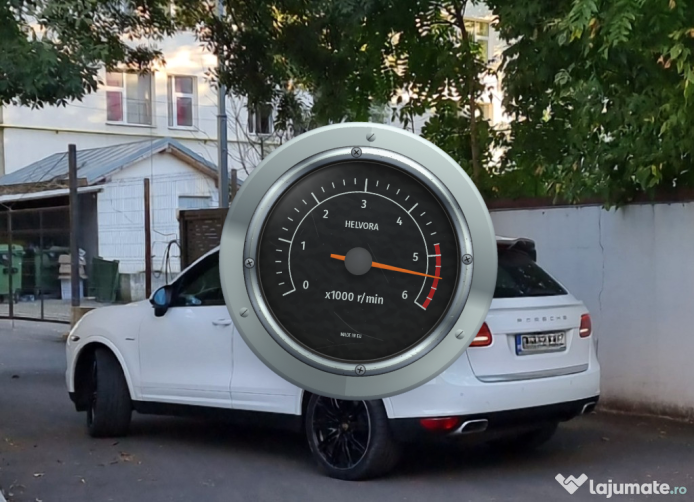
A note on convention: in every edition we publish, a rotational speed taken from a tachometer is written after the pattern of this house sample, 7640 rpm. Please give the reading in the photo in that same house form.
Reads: 5400 rpm
